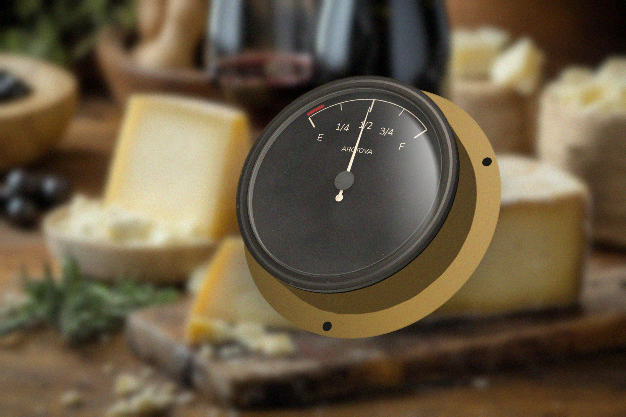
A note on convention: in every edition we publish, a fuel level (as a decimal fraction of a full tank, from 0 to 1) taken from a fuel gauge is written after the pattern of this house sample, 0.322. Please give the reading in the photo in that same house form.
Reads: 0.5
